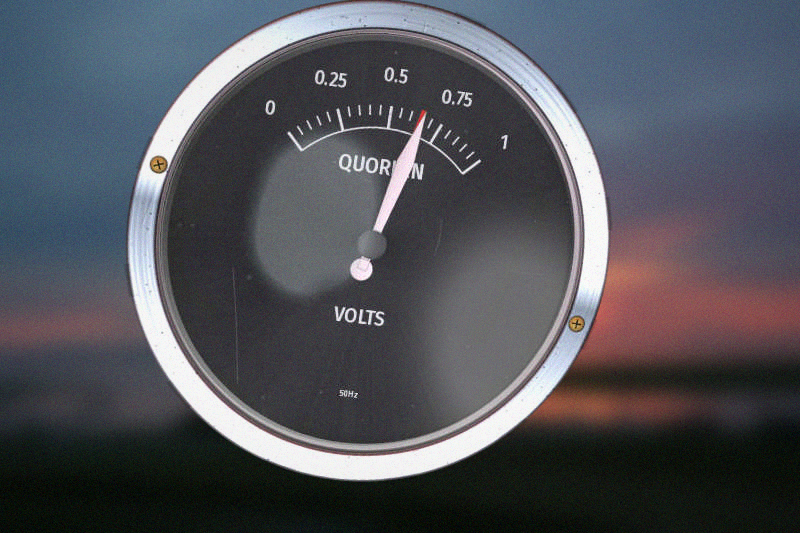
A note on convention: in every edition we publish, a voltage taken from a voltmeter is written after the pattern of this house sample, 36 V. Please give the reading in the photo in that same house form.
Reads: 0.65 V
